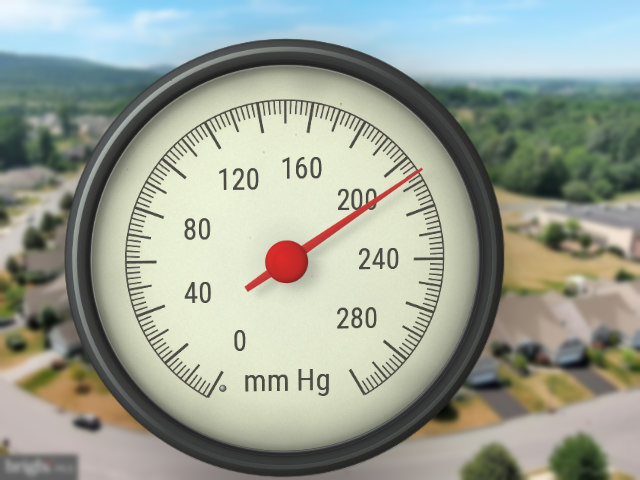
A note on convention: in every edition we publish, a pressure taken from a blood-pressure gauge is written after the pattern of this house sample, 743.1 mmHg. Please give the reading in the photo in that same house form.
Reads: 206 mmHg
